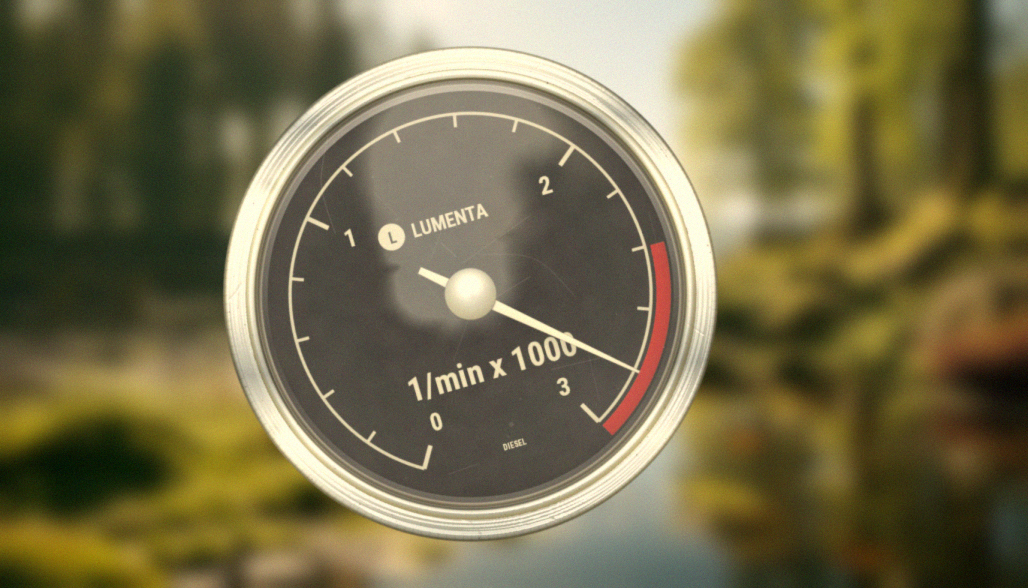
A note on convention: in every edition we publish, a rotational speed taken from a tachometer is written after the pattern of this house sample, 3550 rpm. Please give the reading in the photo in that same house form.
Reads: 2800 rpm
